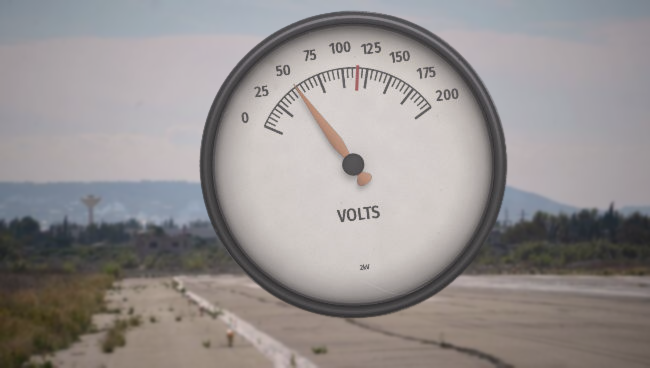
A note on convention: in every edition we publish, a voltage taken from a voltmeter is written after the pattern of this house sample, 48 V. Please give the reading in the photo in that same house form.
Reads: 50 V
